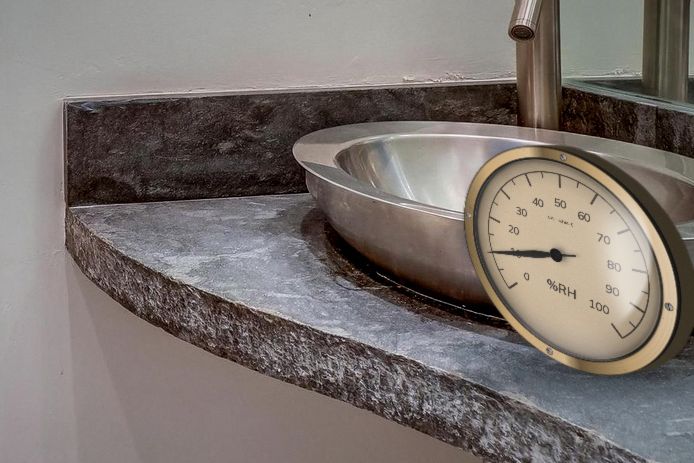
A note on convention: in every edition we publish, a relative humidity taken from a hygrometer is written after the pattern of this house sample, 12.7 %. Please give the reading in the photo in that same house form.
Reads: 10 %
